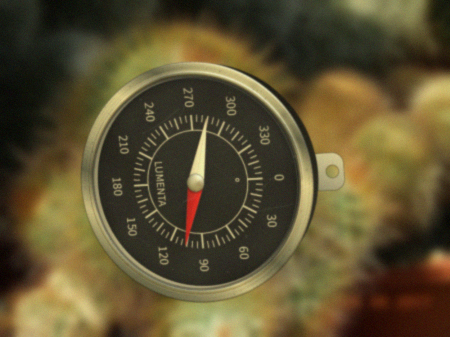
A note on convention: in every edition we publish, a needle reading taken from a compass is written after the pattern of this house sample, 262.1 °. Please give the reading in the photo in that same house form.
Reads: 105 °
